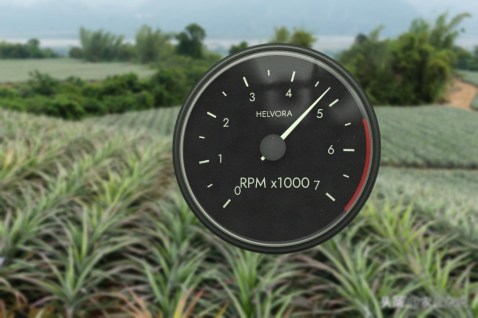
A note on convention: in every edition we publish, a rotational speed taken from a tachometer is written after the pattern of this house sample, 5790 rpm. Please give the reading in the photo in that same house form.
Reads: 4750 rpm
